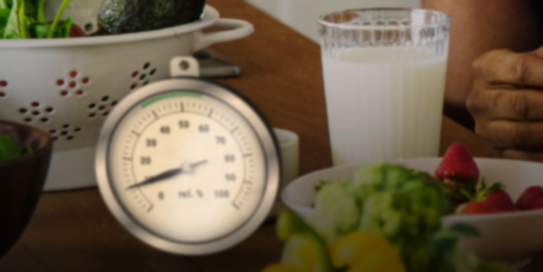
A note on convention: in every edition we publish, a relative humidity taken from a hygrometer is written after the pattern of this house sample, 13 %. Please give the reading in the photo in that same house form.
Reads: 10 %
